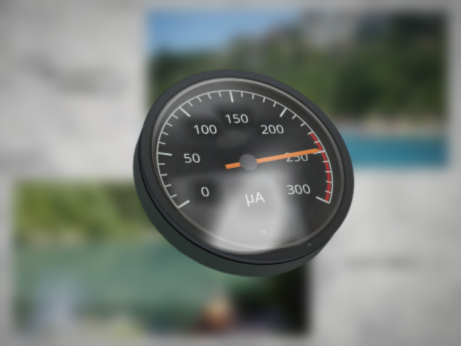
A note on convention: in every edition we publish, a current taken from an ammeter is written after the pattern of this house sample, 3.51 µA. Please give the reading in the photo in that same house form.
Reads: 250 µA
